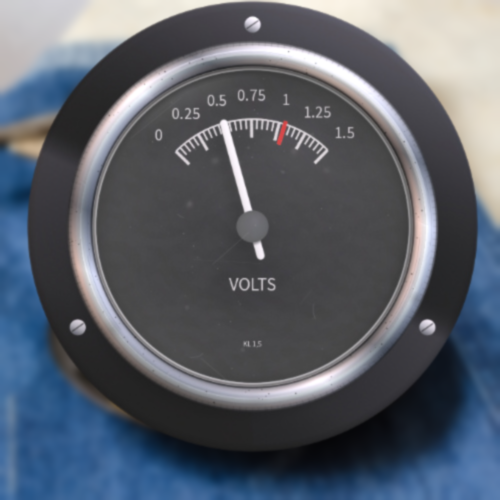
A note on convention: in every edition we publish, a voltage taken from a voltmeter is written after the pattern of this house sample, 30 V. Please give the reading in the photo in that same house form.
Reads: 0.5 V
